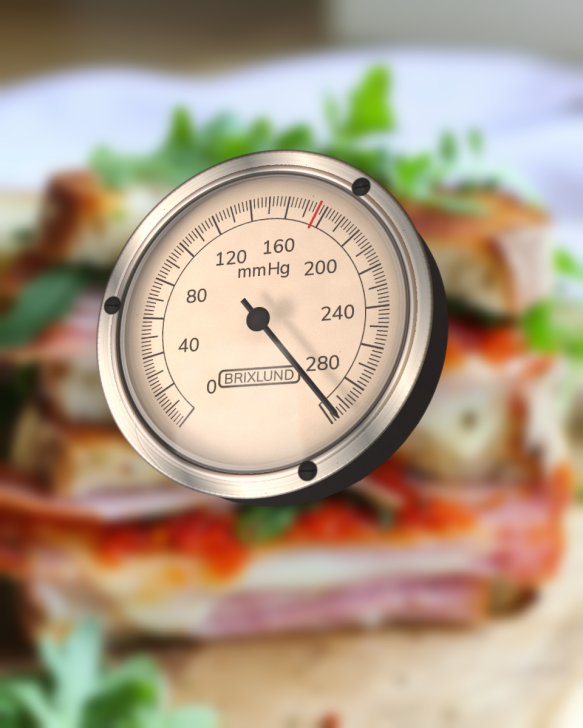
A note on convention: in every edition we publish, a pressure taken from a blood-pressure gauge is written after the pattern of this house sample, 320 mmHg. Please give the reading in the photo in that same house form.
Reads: 296 mmHg
